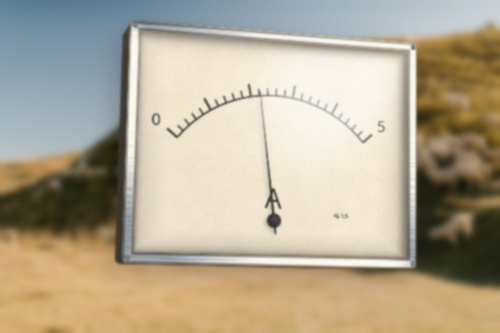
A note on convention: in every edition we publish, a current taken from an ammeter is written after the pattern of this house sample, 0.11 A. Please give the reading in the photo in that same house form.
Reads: 2.2 A
